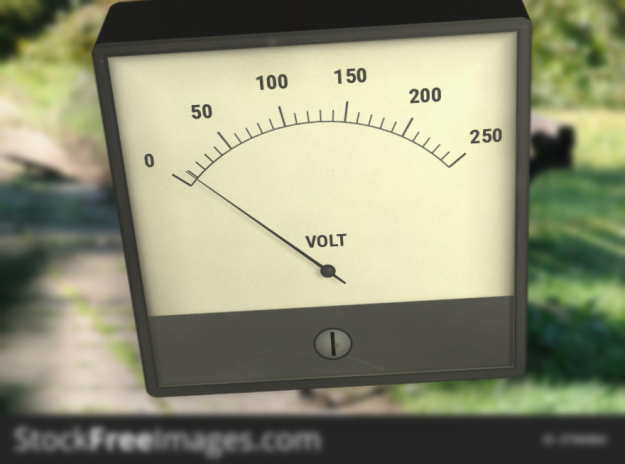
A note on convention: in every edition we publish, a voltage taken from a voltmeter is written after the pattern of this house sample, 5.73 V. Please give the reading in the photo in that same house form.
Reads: 10 V
